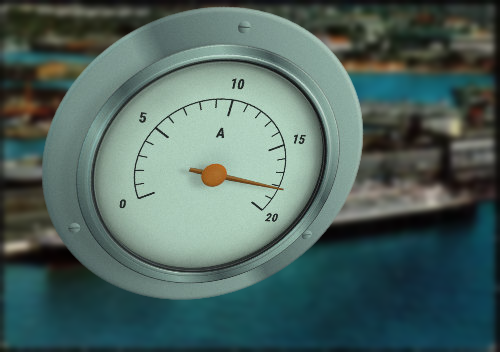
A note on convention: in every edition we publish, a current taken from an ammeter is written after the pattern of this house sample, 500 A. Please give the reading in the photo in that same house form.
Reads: 18 A
